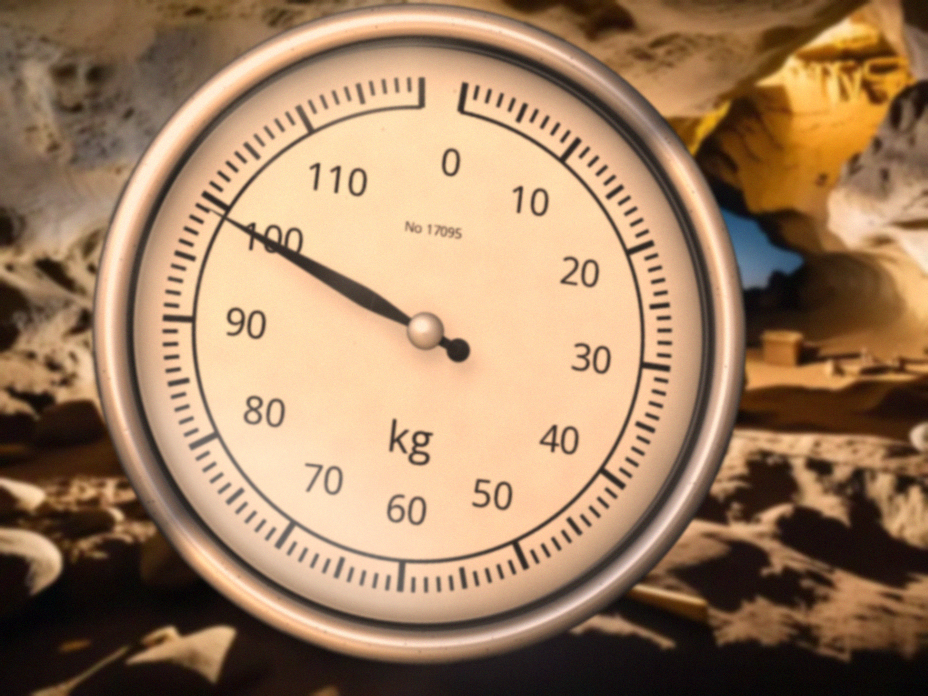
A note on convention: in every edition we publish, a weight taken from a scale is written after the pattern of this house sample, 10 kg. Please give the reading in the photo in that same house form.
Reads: 99 kg
